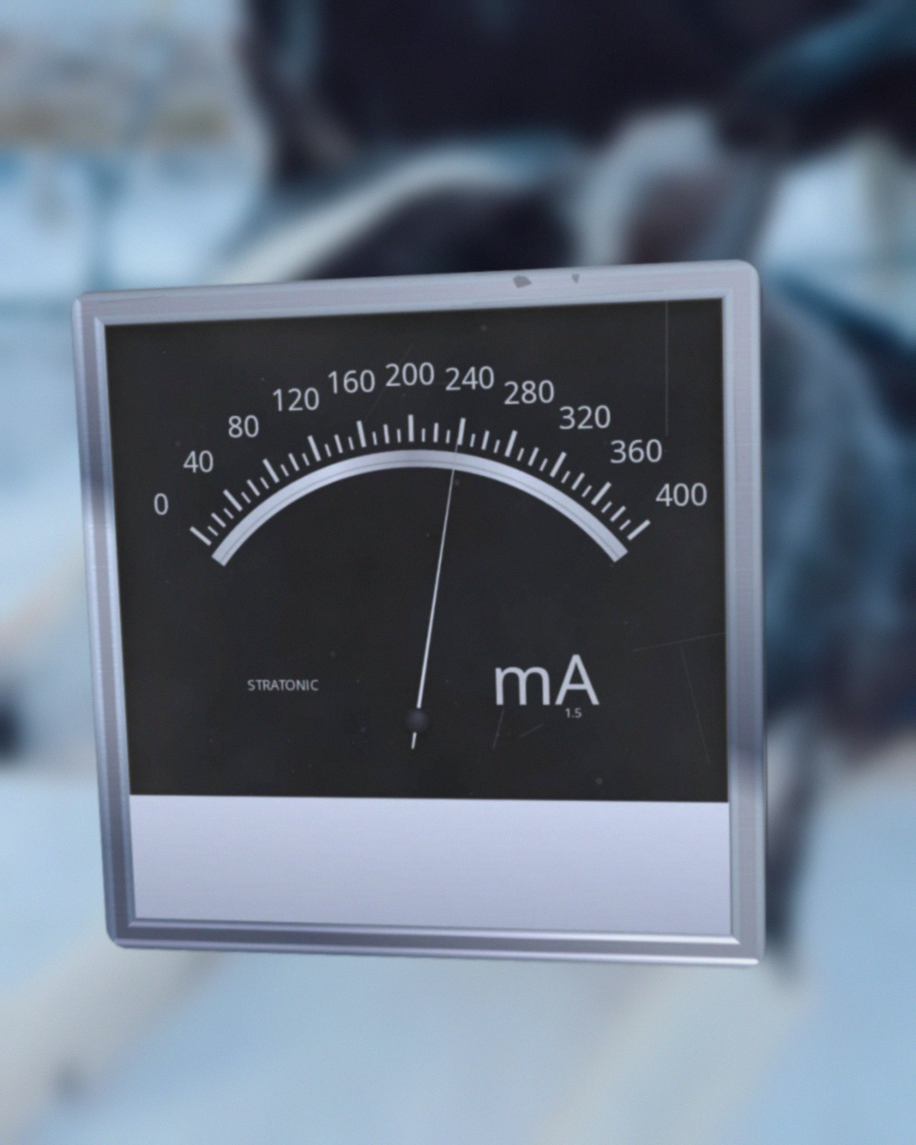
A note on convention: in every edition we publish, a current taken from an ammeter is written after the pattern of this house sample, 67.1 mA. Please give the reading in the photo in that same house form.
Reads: 240 mA
